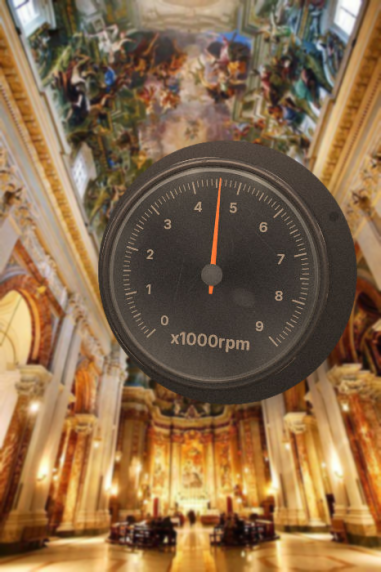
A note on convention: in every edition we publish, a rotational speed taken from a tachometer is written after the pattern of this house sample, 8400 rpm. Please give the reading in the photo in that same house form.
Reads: 4600 rpm
